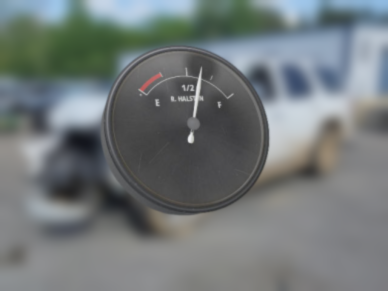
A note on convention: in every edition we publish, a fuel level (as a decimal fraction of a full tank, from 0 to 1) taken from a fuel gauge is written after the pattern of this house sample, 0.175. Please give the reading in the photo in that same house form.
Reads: 0.625
